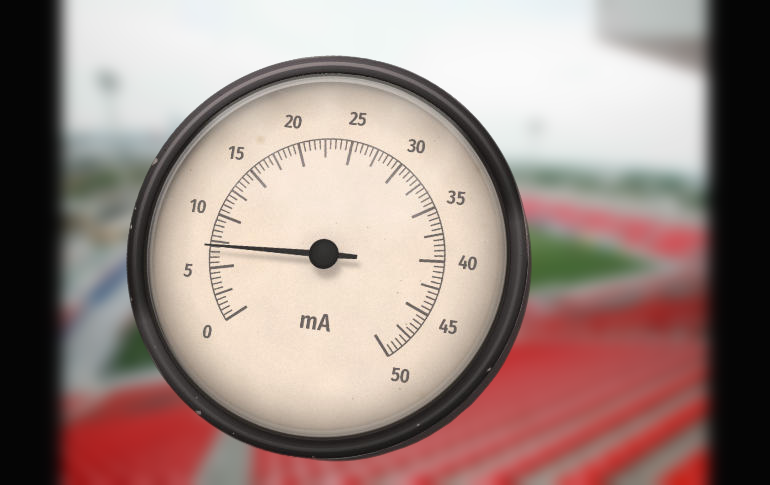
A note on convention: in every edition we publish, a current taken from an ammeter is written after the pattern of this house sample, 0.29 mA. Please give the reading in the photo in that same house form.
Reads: 7 mA
